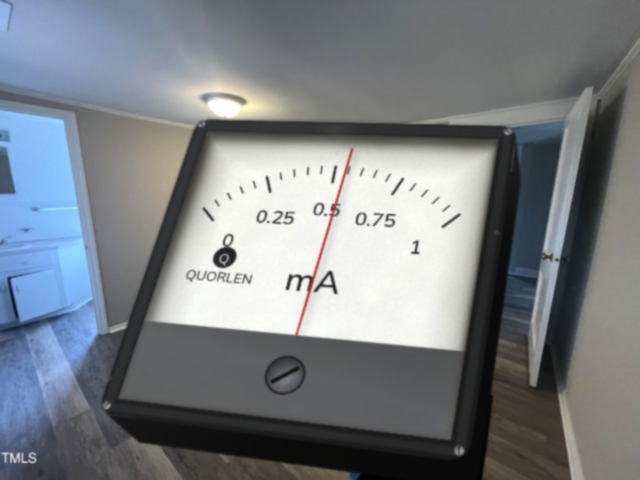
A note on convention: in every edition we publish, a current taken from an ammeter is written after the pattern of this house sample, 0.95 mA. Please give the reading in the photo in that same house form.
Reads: 0.55 mA
